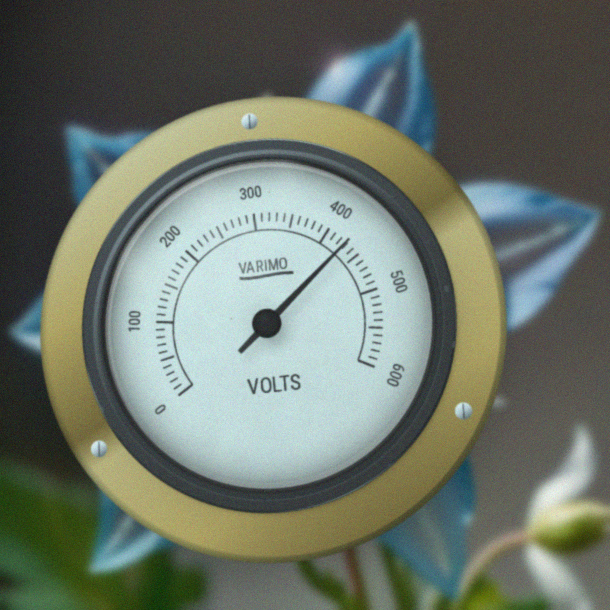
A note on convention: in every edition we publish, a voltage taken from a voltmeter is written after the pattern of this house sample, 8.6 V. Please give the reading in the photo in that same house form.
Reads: 430 V
